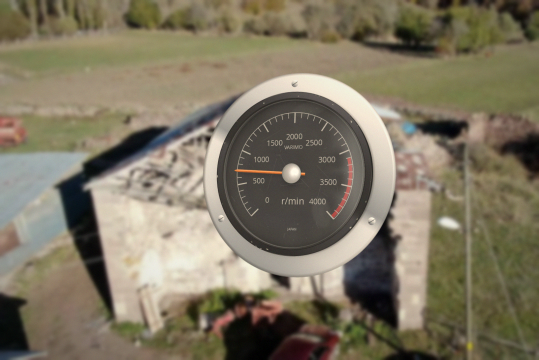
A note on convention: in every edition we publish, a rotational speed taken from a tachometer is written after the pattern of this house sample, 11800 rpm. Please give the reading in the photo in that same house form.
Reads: 700 rpm
